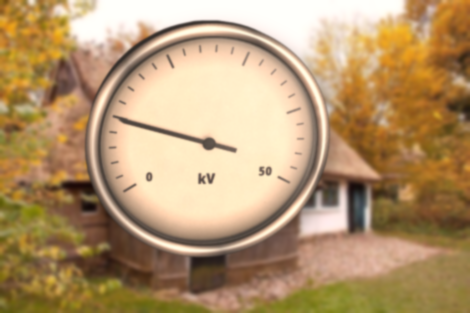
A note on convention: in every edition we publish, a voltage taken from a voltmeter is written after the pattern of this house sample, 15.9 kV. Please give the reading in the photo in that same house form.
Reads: 10 kV
